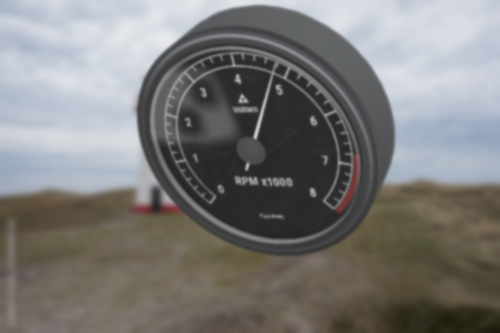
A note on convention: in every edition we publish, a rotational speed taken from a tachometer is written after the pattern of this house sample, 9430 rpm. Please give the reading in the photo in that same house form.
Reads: 4800 rpm
